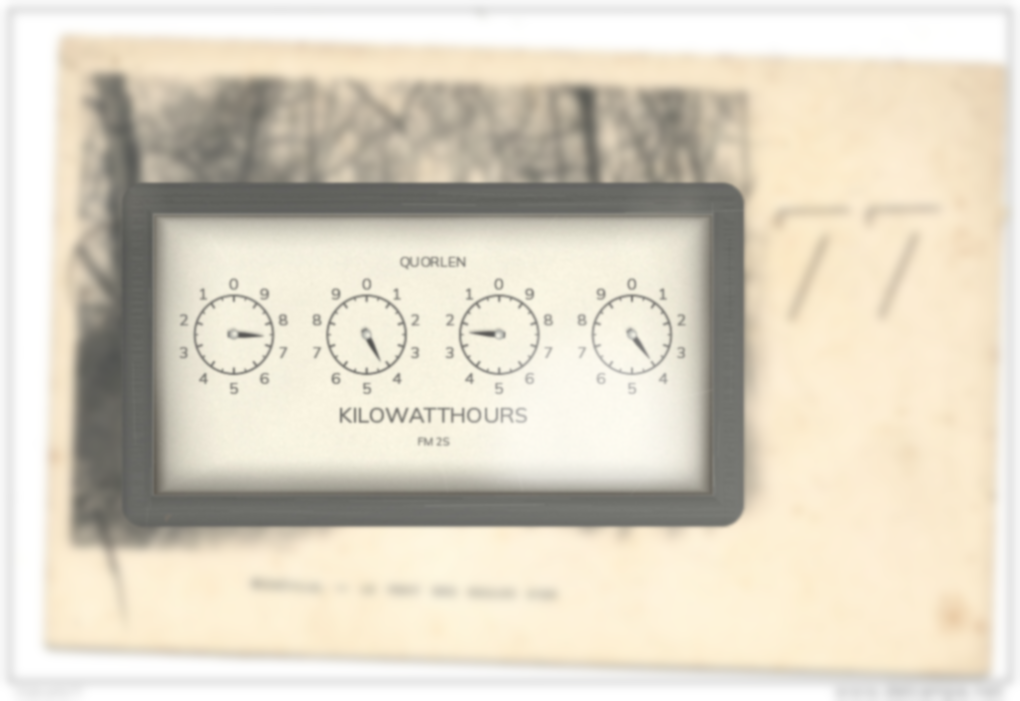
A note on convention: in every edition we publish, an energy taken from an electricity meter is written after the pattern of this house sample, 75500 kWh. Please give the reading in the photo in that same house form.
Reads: 7424 kWh
